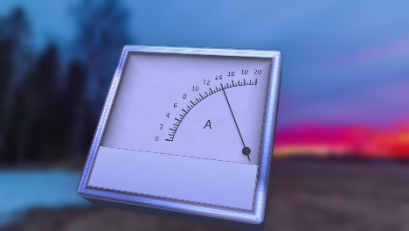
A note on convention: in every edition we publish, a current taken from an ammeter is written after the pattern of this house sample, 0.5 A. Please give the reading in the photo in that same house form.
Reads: 14 A
